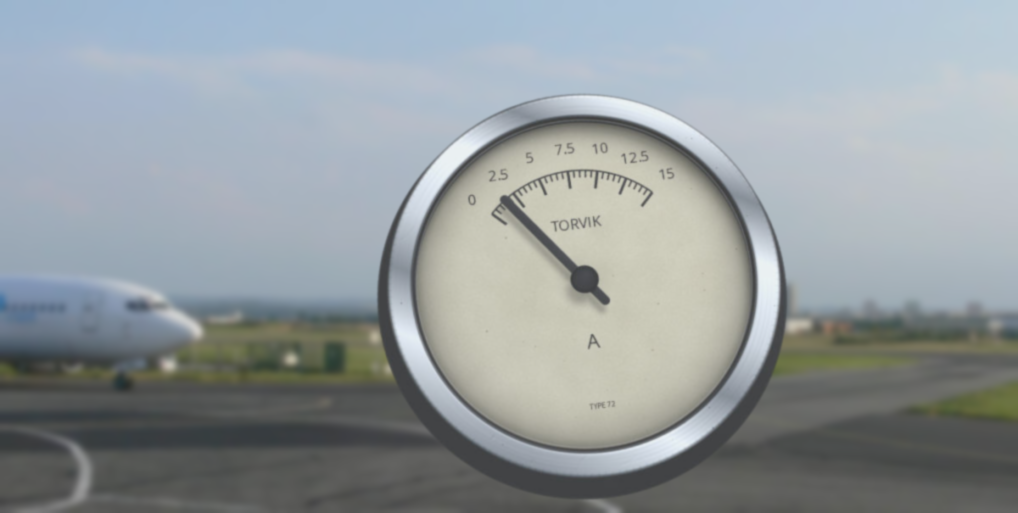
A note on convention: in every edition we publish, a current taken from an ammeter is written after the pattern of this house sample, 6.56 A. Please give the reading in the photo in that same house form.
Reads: 1.5 A
